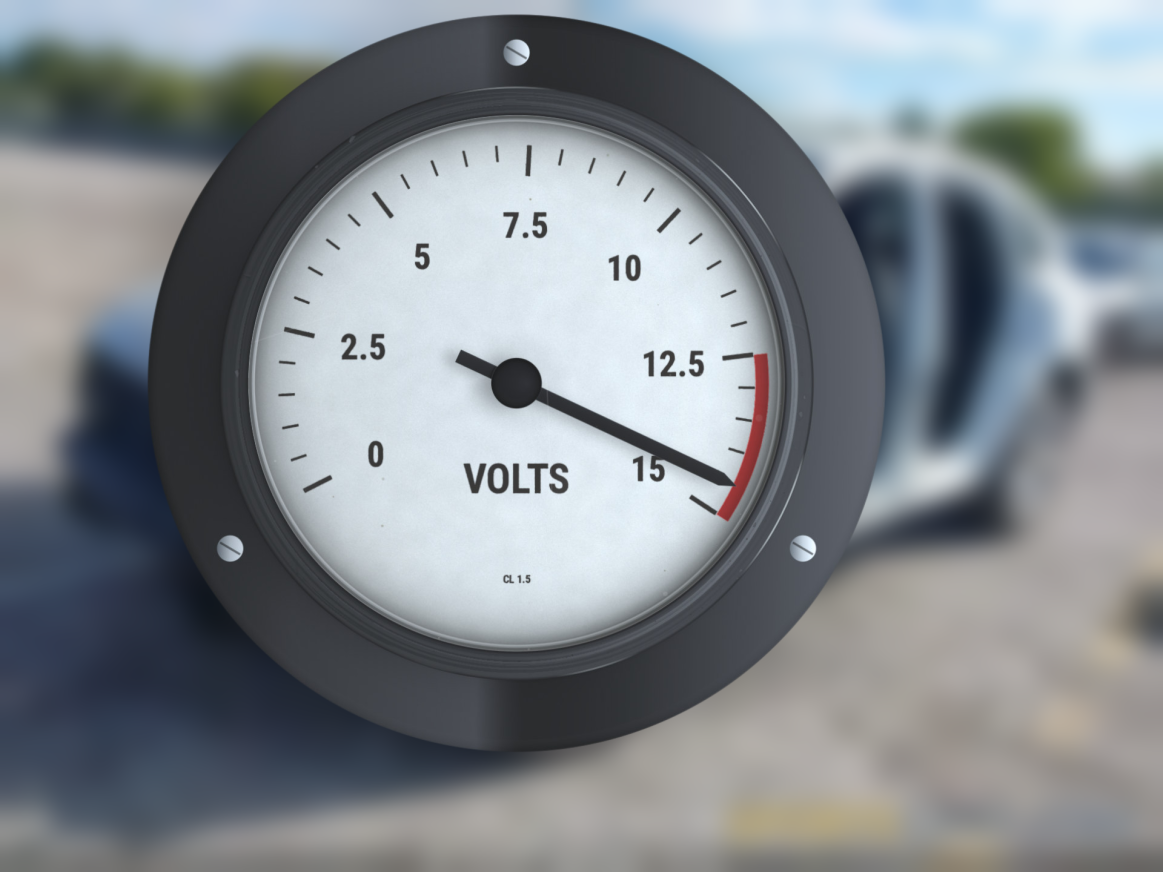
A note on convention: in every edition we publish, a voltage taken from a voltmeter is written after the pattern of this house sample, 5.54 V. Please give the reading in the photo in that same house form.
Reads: 14.5 V
